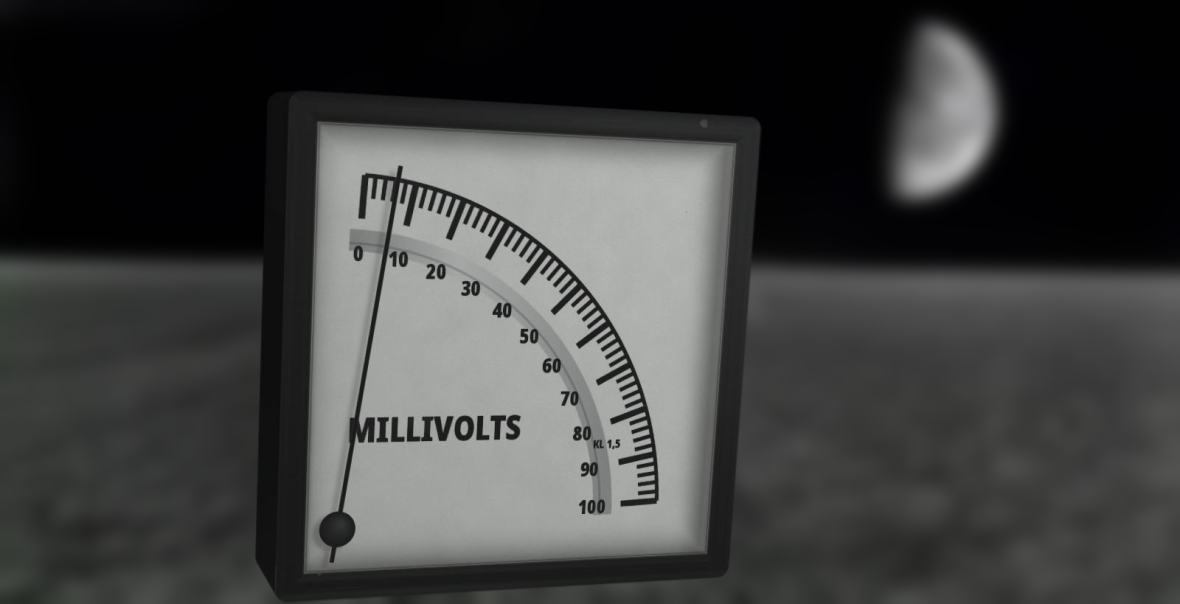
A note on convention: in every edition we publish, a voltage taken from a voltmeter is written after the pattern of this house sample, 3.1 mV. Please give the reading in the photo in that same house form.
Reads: 6 mV
